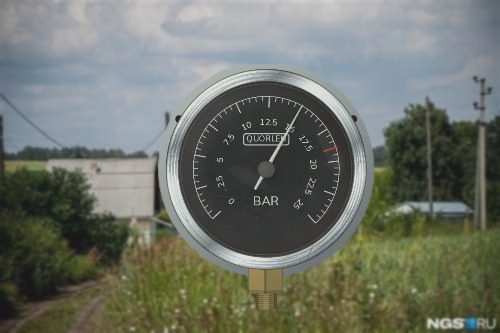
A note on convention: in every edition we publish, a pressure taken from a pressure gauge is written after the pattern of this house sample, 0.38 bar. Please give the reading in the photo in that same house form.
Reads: 15 bar
